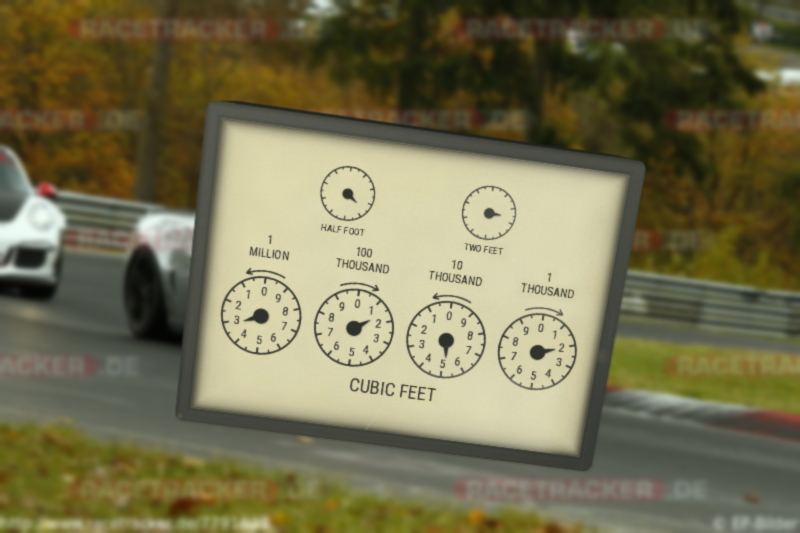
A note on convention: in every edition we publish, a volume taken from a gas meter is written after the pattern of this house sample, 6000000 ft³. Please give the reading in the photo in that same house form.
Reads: 315200 ft³
